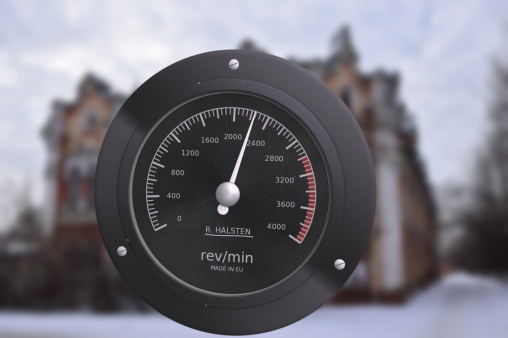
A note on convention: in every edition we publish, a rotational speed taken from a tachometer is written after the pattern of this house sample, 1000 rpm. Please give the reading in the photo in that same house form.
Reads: 2250 rpm
